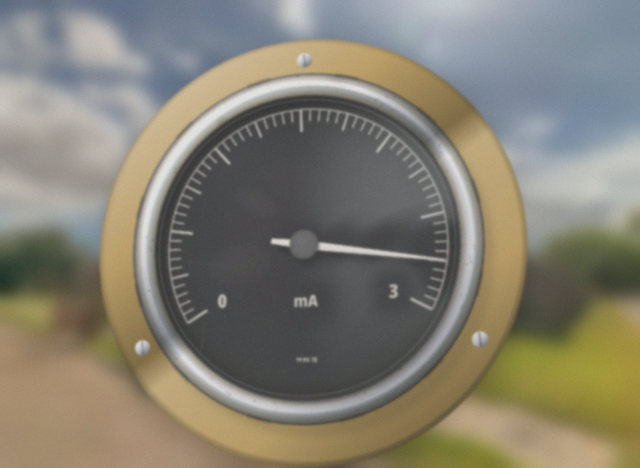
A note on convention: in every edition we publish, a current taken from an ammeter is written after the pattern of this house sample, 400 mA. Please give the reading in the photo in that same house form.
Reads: 2.75 mA
